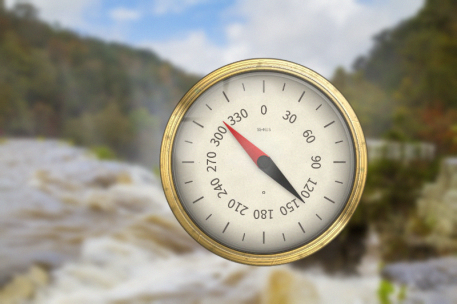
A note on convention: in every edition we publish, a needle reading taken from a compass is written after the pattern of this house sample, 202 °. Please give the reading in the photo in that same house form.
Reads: 315 °
